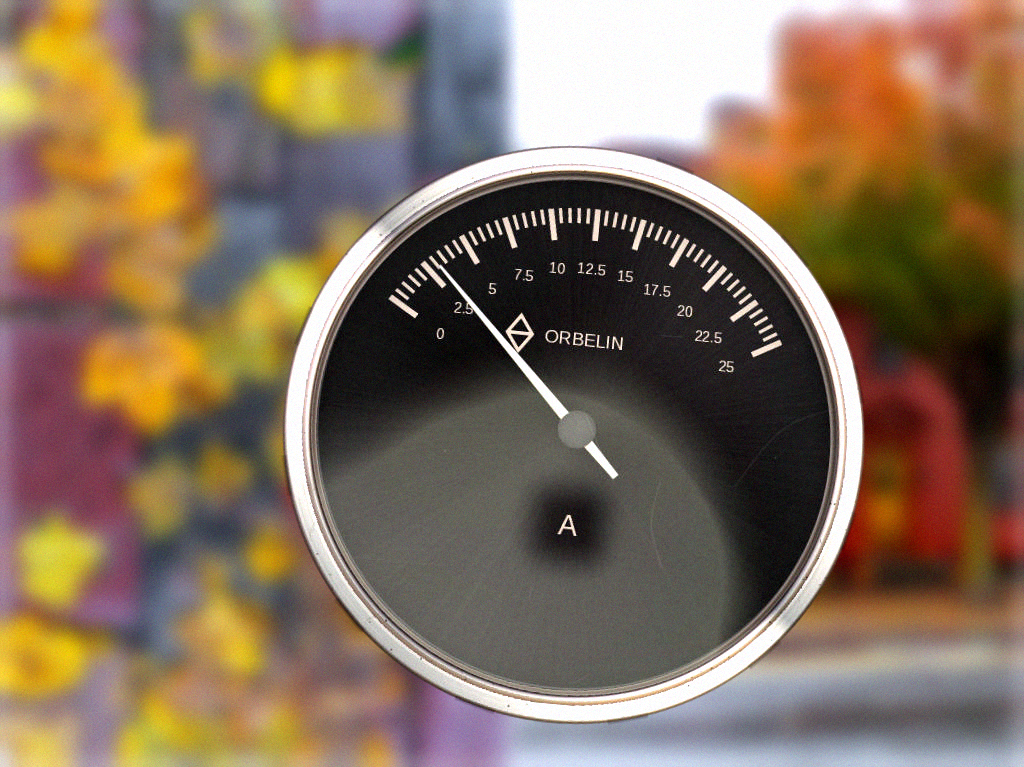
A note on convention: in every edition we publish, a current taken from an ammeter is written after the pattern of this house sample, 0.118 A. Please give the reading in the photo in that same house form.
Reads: 3 A
